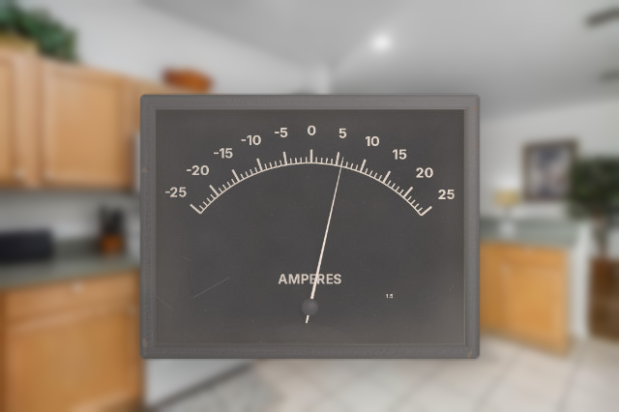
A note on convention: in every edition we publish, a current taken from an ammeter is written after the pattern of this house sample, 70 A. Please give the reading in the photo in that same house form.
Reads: 6 A
